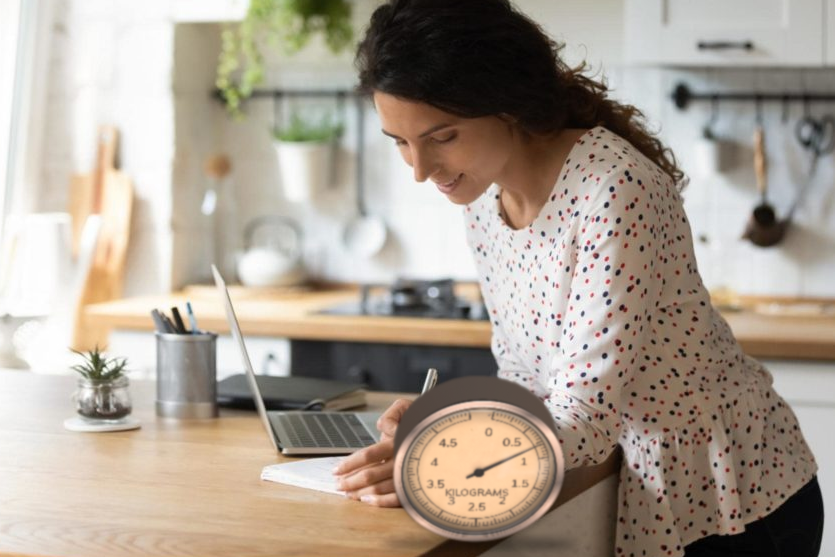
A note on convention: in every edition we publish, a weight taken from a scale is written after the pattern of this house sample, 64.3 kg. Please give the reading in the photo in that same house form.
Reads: 0.75 kg
